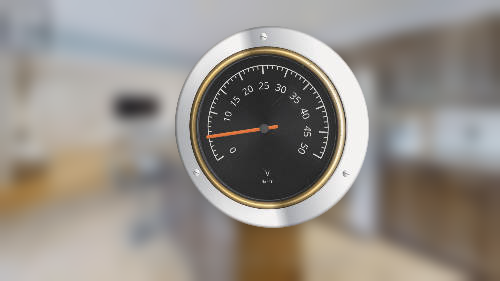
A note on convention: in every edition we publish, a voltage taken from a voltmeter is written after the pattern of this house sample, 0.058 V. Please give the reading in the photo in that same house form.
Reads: 5 V
